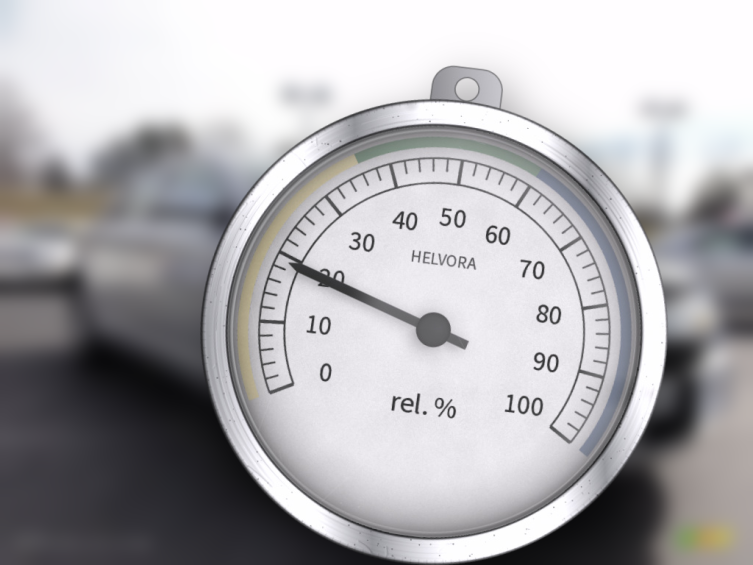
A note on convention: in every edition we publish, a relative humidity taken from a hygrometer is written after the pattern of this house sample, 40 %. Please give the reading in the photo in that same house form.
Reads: 19 %
